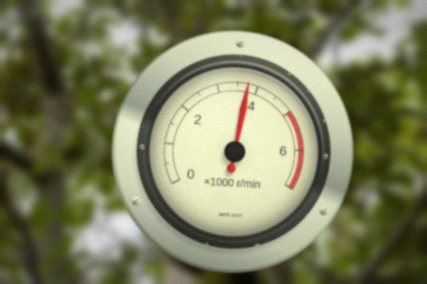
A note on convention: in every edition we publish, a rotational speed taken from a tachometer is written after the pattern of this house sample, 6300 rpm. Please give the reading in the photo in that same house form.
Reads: 3750 rpm
